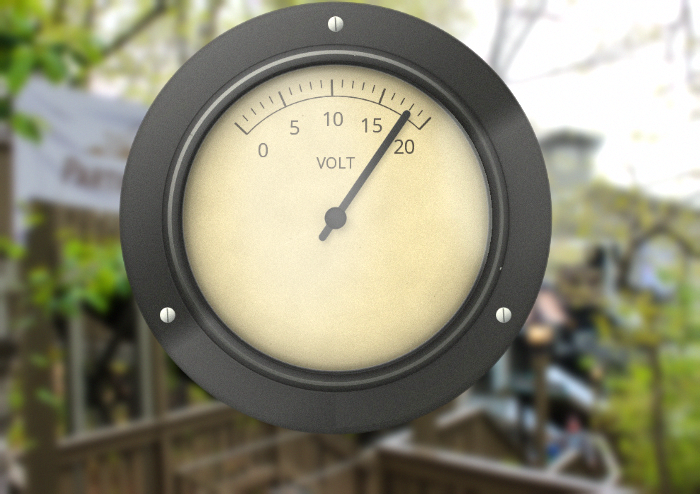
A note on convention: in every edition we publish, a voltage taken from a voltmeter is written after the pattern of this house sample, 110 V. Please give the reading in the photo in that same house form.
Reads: 18 V
